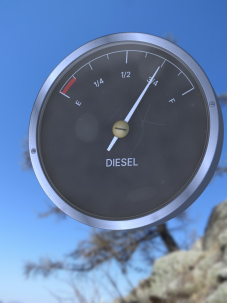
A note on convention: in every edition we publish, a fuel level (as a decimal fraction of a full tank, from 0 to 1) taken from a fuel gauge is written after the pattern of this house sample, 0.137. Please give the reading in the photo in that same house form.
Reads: 0.75
